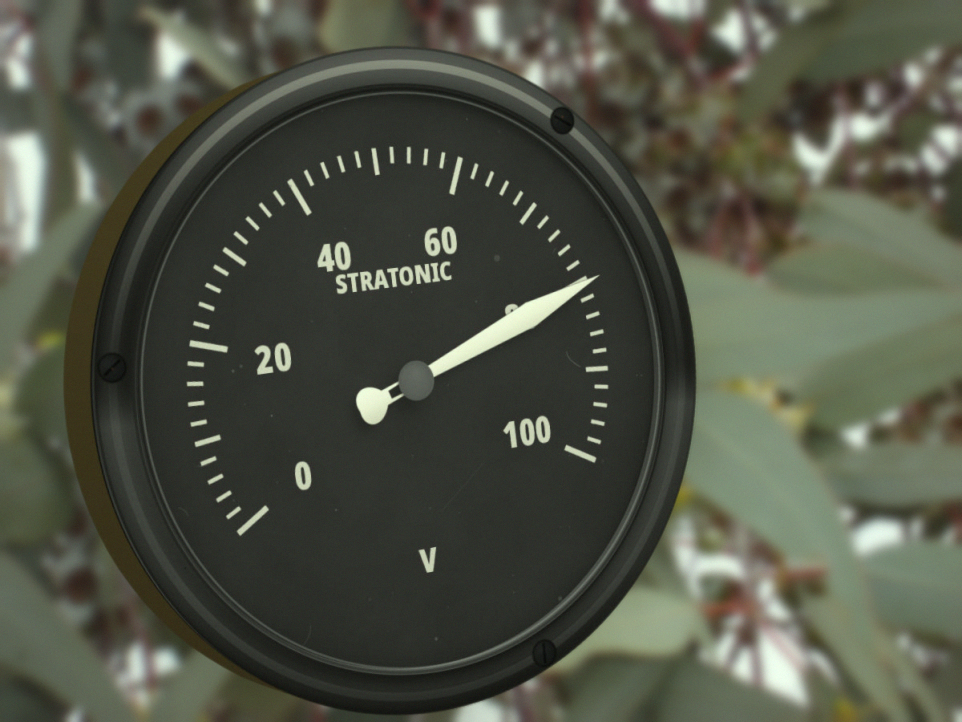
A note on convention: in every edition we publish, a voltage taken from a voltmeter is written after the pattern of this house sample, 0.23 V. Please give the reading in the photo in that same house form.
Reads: 80 V
